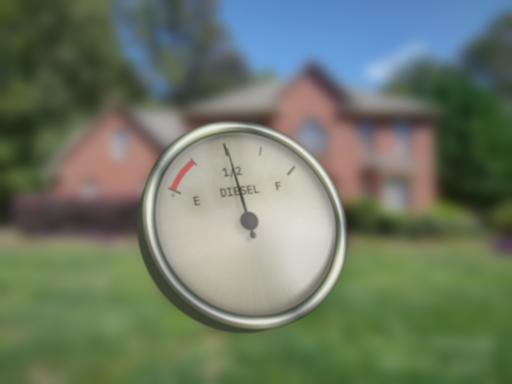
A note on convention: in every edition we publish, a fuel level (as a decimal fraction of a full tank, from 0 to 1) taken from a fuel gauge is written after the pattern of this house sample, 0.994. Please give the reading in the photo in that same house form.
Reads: 0.5
